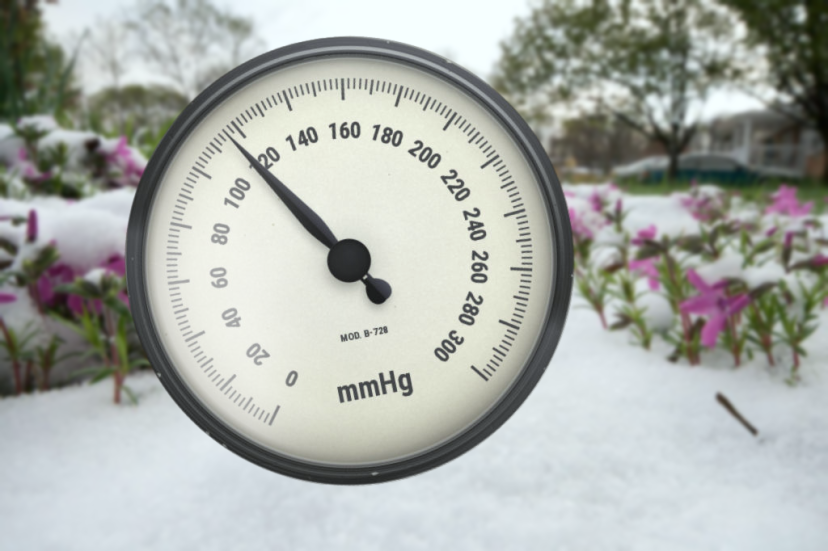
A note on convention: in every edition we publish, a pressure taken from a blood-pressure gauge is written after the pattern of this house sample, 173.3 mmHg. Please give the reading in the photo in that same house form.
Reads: 116 mmHg
